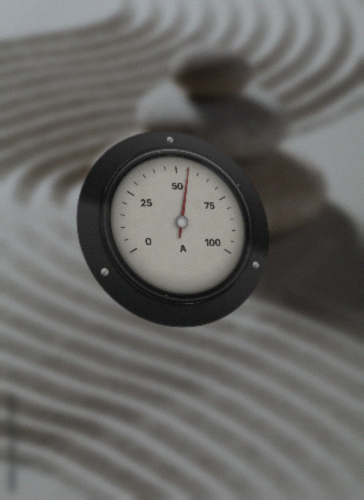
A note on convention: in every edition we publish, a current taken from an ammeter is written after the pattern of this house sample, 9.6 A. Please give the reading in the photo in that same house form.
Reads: 55 A
